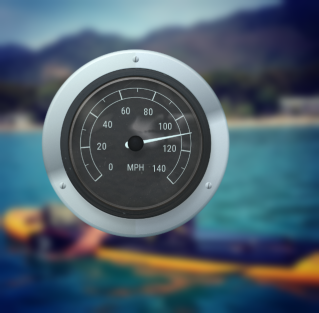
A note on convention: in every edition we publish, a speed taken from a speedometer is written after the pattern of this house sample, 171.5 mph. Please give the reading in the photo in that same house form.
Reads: 110 mph
